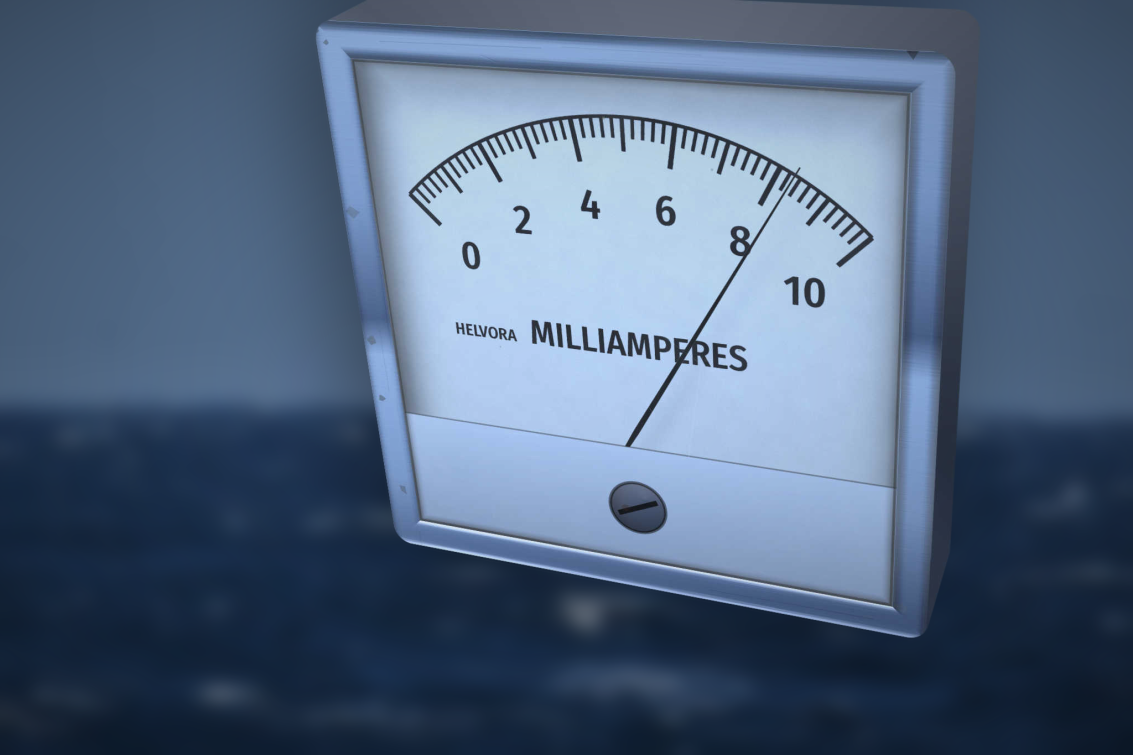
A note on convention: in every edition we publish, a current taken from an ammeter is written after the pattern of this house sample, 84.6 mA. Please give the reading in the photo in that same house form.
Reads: 8.3 mA
